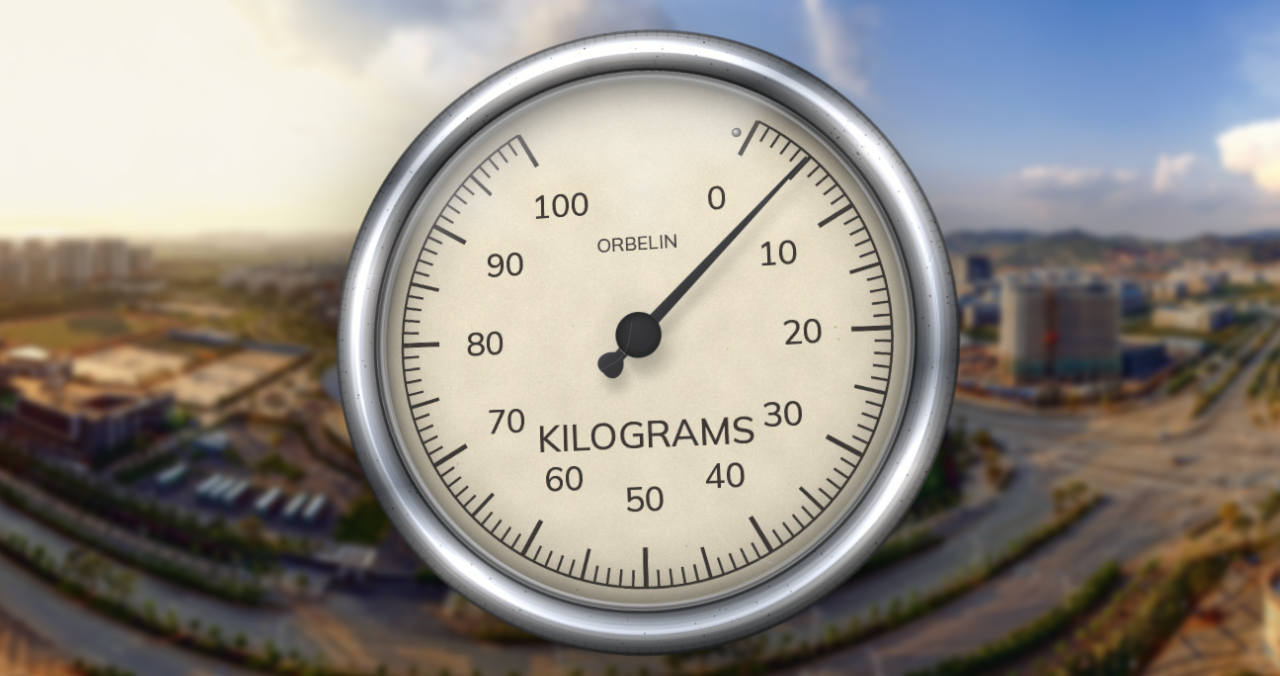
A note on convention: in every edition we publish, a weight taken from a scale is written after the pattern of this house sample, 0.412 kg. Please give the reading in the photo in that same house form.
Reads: 5 kg
